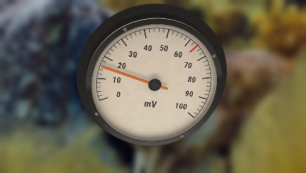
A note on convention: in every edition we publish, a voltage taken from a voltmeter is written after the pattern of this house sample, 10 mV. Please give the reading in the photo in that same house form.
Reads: 16 mV
